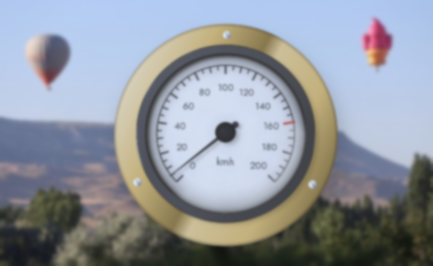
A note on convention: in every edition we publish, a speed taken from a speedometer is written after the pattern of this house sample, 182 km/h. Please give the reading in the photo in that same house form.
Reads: 5 km/h
